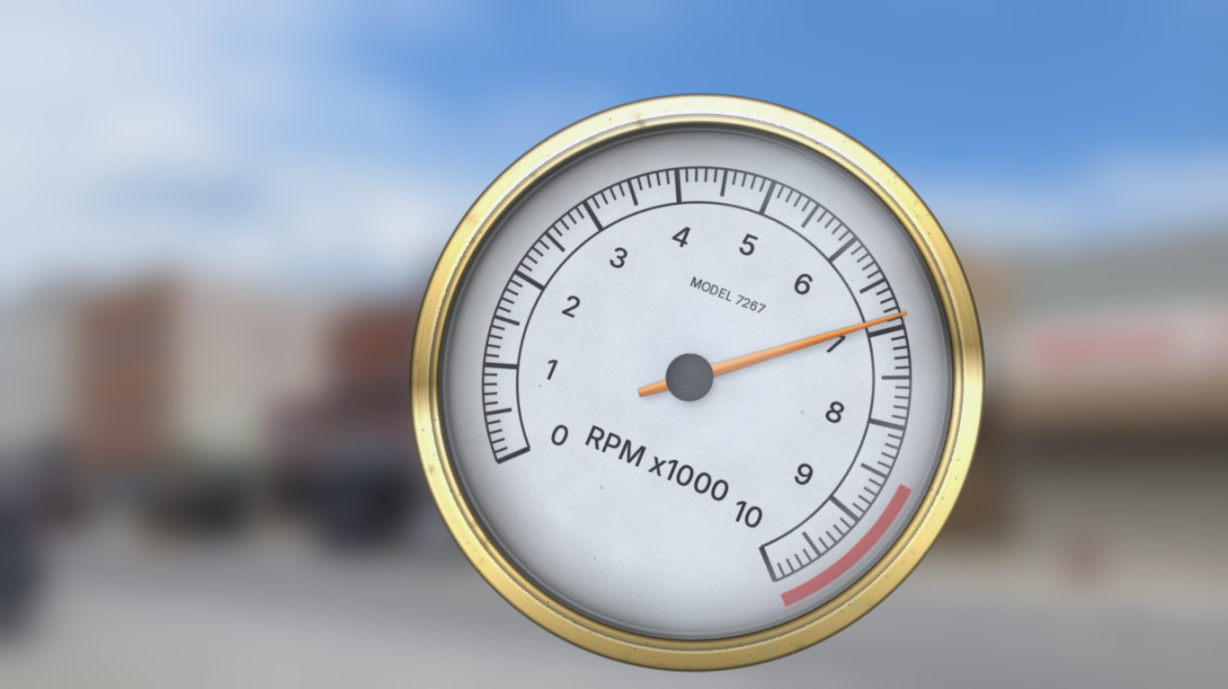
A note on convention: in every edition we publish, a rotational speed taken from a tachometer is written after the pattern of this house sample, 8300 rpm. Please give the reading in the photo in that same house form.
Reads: 6900 rpm
